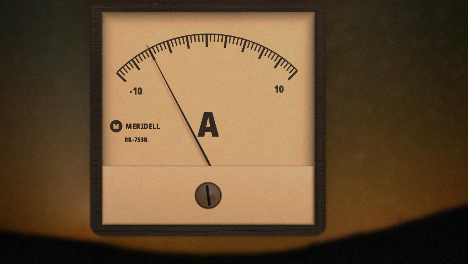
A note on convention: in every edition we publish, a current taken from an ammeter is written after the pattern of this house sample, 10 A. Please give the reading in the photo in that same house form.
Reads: -6 A
